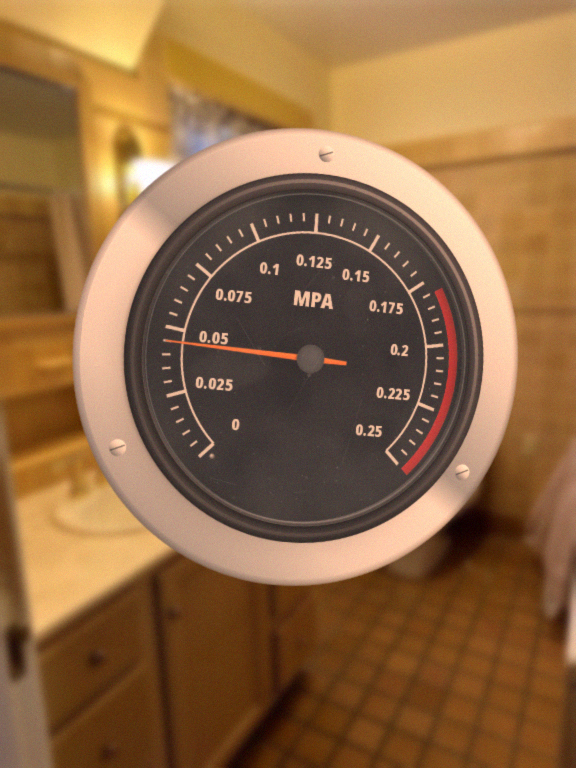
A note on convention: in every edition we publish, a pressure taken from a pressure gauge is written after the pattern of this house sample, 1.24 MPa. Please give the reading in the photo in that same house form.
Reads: 0.045 MPa
